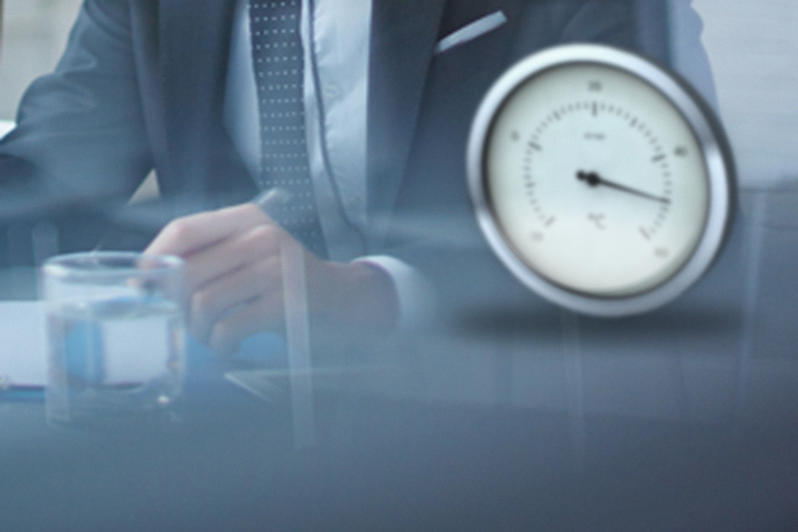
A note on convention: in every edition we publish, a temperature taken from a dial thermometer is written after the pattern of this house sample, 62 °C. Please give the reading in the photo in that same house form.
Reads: 50 °C
